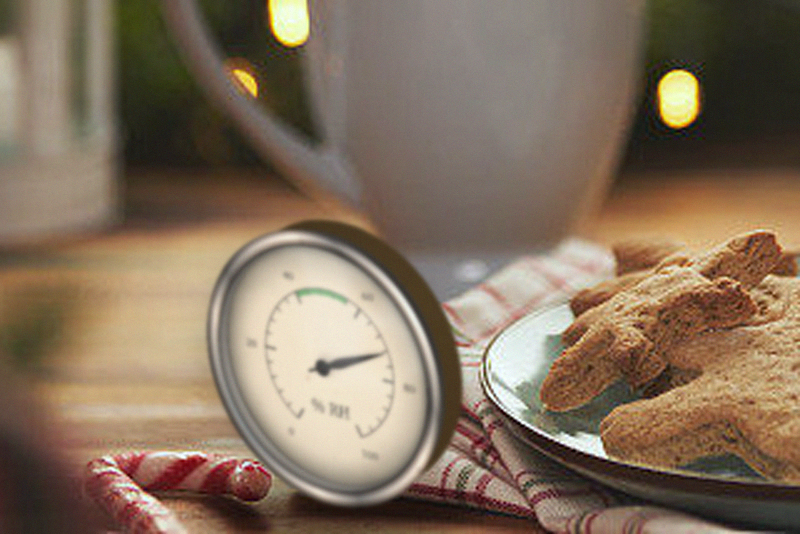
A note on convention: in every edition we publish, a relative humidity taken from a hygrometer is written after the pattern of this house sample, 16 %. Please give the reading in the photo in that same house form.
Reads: 72 %
